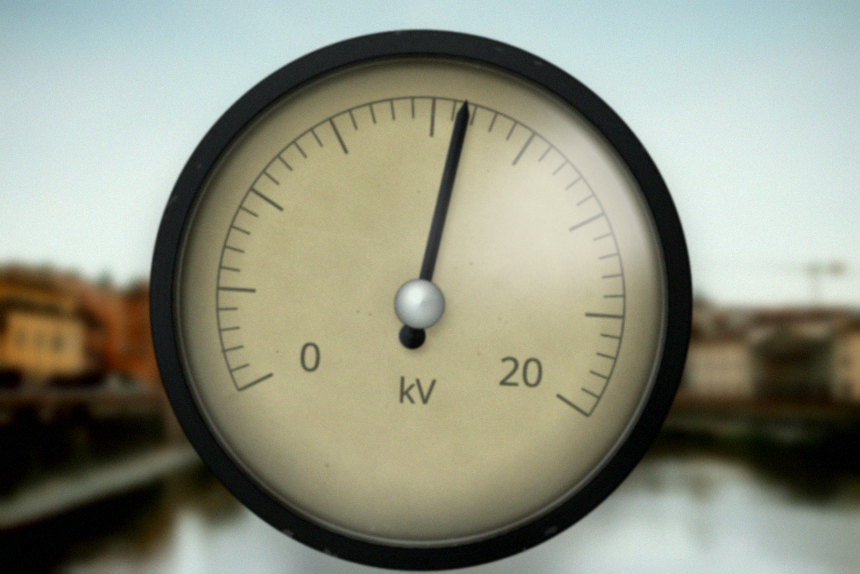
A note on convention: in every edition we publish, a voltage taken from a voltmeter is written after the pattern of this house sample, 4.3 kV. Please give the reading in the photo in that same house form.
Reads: 10.75 kV
